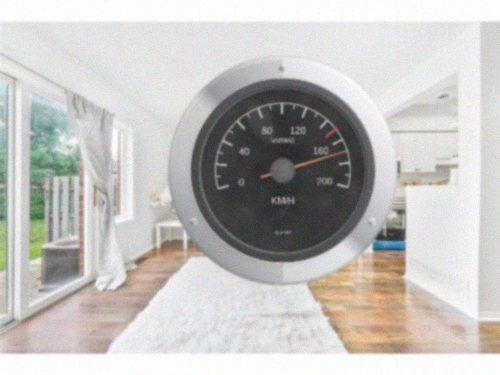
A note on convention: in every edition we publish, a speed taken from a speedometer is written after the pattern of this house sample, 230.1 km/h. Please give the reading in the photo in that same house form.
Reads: 170 km/h
